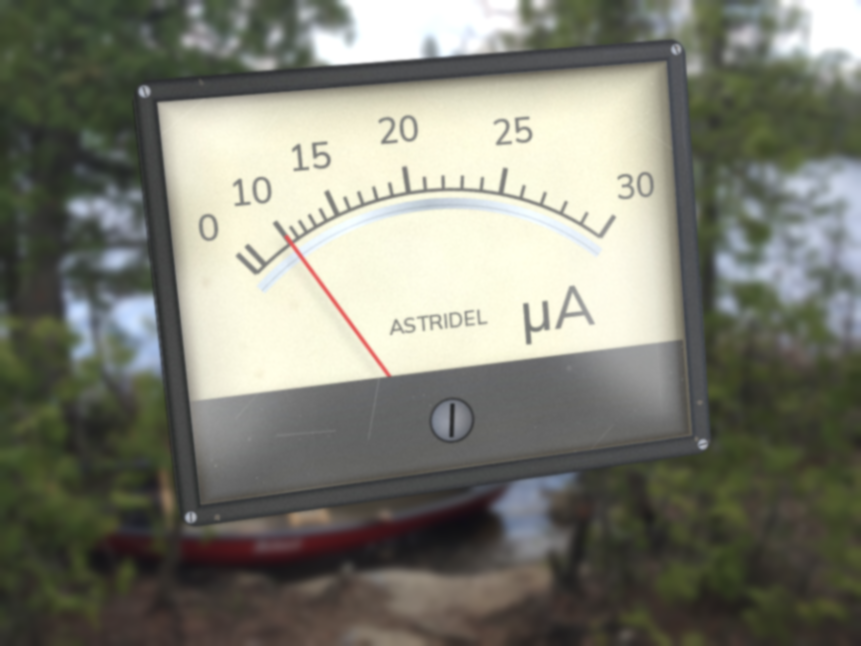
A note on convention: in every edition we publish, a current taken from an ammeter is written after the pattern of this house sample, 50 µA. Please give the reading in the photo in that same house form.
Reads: 10 µA
